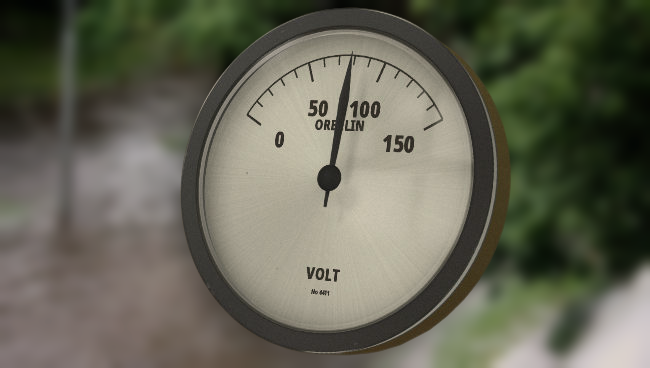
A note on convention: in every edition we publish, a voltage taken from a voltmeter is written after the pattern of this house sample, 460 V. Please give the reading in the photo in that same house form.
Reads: 80 V
